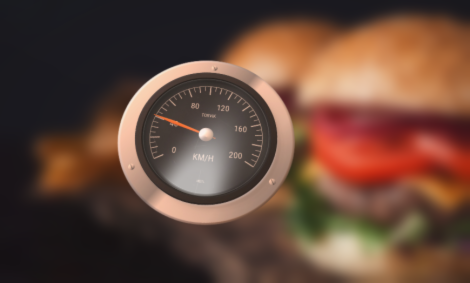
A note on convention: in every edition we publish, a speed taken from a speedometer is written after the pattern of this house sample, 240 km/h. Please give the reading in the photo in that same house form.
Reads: 40 km/h
